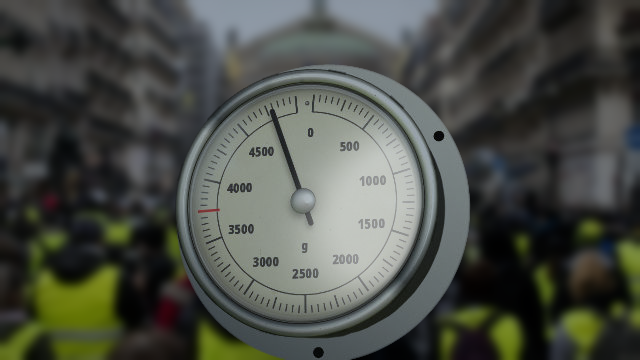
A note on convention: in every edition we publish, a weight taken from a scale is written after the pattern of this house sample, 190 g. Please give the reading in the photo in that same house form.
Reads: 4800 g
